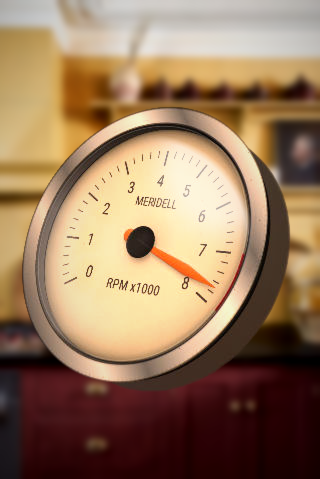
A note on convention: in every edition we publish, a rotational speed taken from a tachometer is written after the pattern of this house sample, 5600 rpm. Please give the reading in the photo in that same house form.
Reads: 7700 rpm
